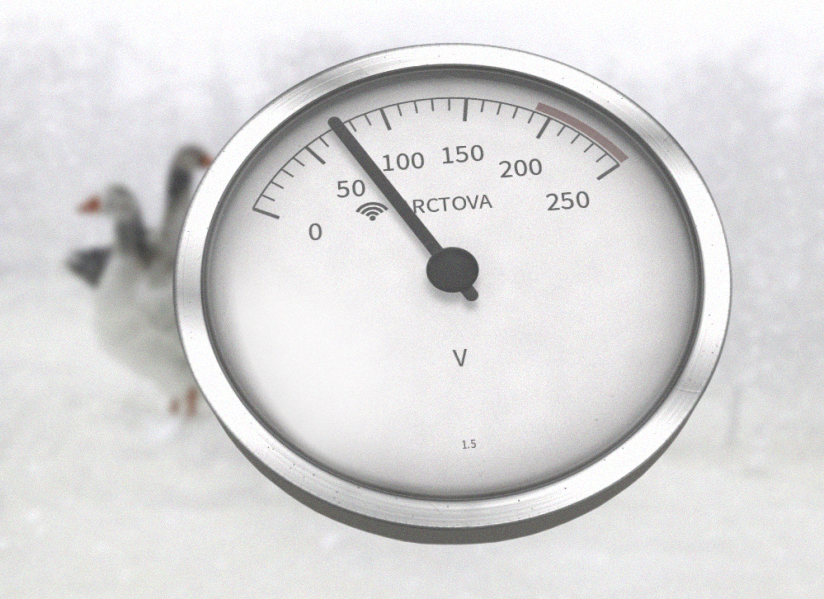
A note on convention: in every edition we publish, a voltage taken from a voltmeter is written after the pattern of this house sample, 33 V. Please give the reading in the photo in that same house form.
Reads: 70 V
